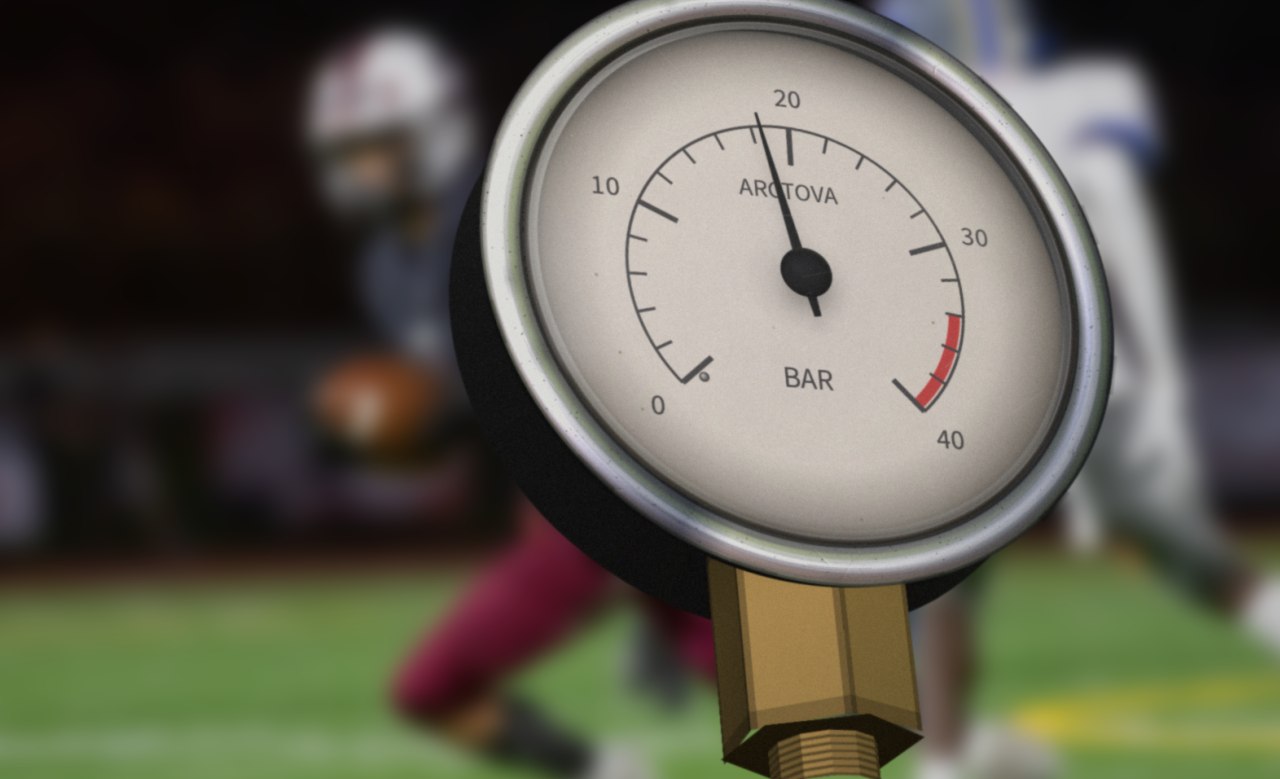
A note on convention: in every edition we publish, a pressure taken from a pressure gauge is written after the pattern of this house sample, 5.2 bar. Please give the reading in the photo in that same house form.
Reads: 18 bar
